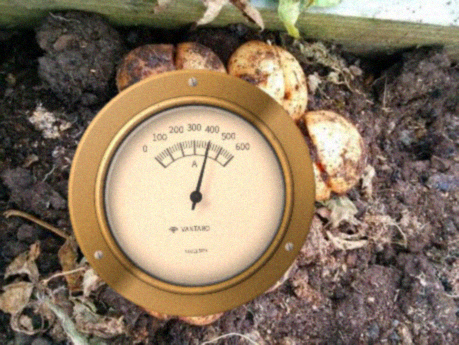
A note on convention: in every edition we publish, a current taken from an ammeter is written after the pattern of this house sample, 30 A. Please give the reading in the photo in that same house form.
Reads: 400 A
